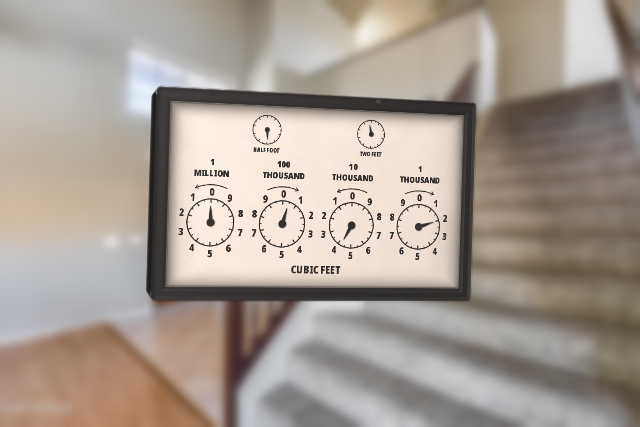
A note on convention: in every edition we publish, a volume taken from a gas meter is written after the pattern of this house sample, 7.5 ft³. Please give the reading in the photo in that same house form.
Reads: 4200 ft³
